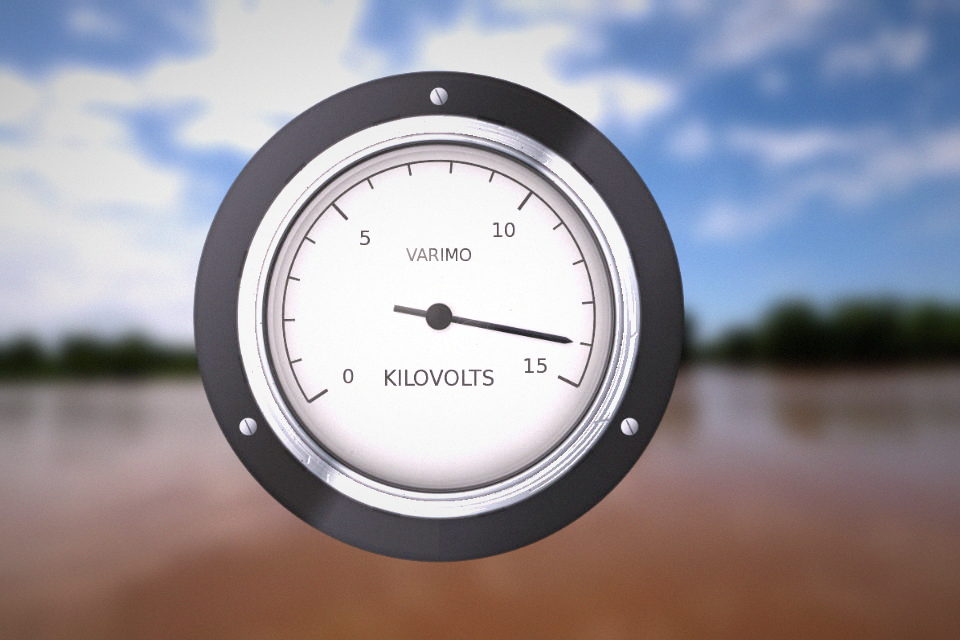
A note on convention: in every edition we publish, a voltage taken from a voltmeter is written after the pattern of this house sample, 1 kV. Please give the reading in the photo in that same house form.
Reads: 14 kV
